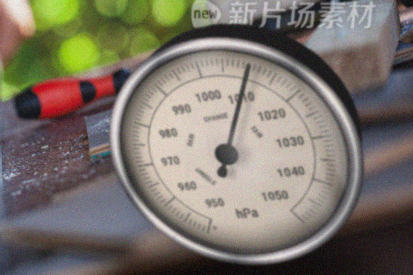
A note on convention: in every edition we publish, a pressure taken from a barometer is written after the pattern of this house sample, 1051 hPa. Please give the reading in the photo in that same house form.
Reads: 1010 hPa
